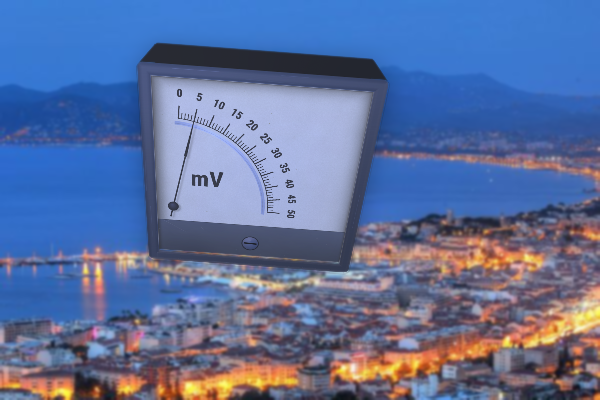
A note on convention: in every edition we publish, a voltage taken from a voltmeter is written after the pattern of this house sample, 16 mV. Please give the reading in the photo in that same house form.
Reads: 5 mV
